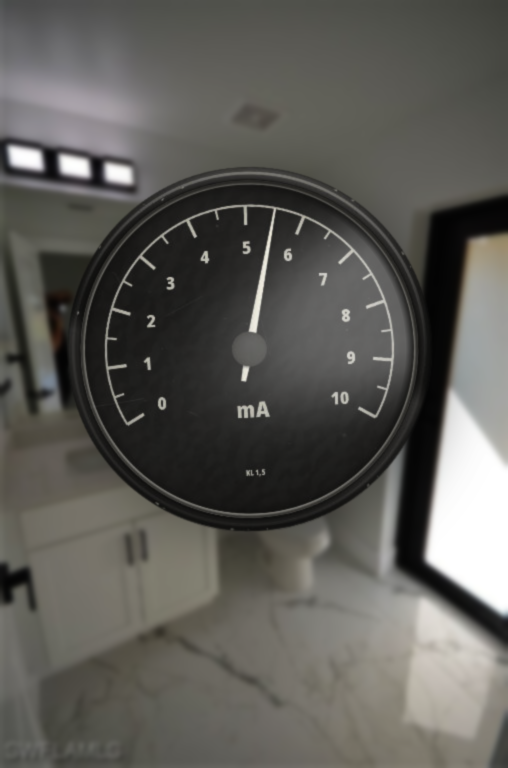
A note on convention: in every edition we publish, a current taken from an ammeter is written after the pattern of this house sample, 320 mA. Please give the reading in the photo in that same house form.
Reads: 5.5 mA
